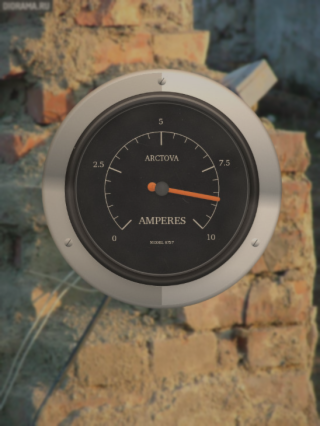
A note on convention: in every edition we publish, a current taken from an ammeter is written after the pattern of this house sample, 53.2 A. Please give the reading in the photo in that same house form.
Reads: 8.75 A
